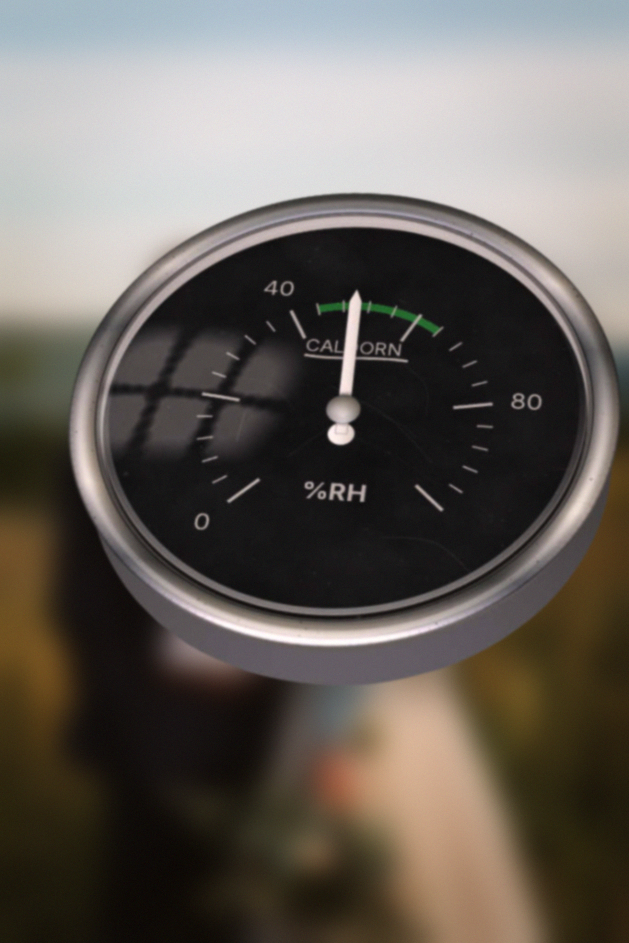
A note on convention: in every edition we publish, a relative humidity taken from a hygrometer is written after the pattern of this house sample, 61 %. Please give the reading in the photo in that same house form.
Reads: 50 %
